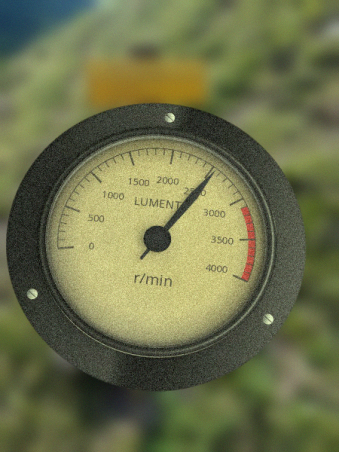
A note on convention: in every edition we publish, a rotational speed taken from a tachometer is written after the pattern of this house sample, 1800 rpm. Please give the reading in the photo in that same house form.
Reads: 2550 rpm
